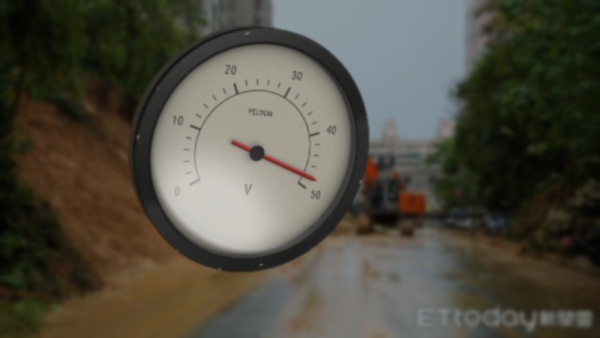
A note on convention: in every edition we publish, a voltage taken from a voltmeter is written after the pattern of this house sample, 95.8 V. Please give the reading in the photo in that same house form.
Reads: 48 V
